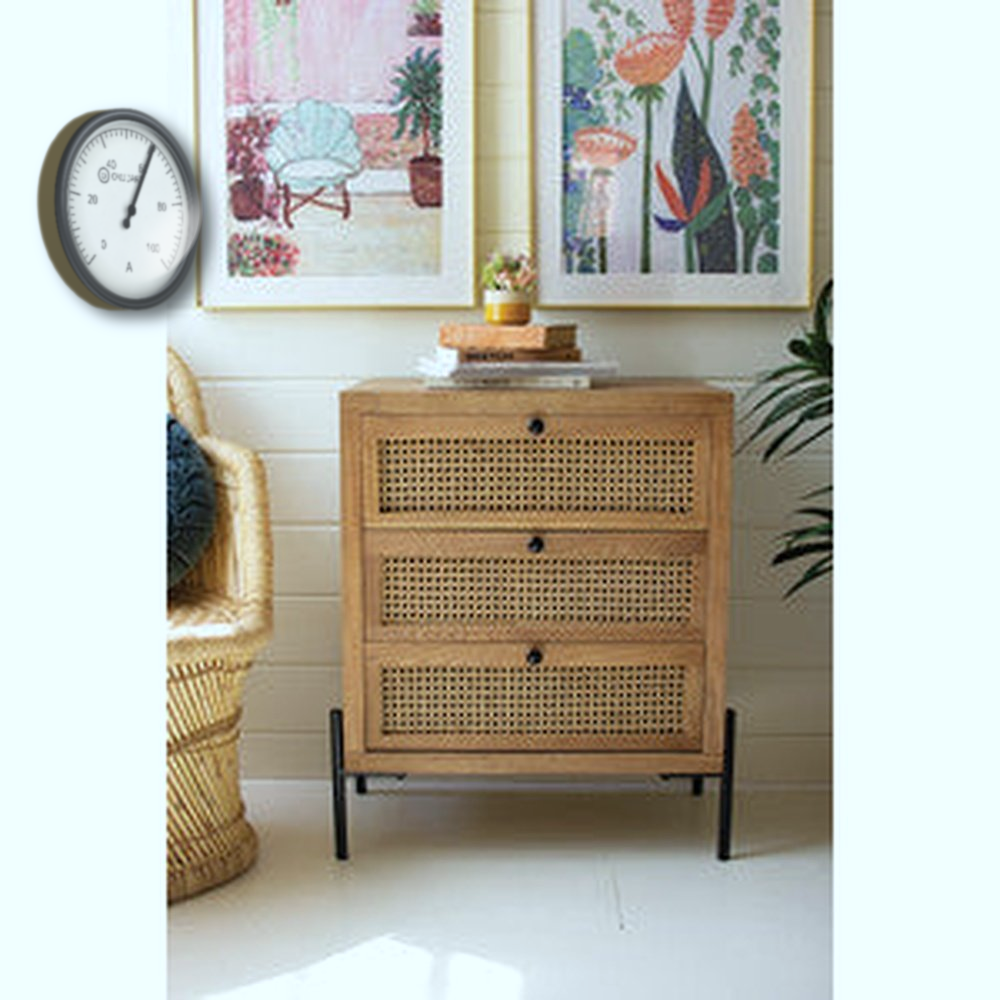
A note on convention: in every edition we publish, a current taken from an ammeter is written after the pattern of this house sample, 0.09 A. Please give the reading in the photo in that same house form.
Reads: 60 A
